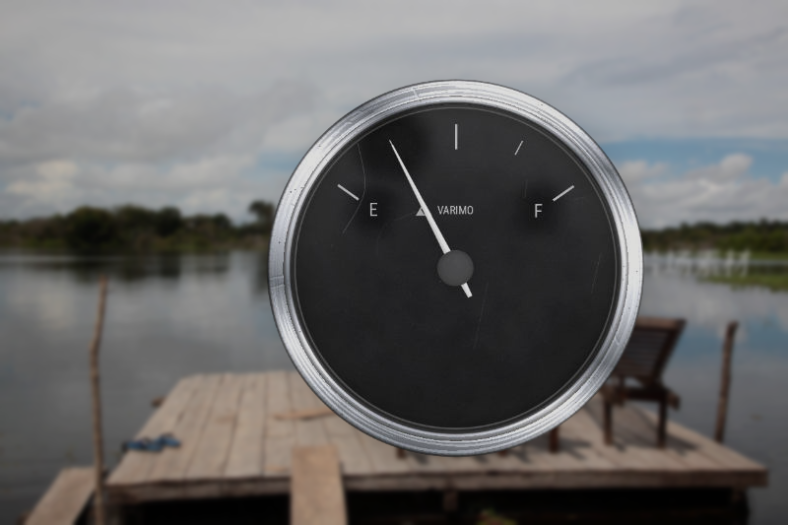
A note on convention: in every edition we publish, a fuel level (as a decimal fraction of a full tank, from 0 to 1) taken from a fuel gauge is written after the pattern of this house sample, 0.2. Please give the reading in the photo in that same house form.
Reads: 0.25
